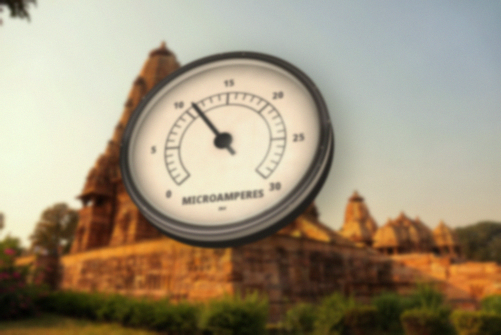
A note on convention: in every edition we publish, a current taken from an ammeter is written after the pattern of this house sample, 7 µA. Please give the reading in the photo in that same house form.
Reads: 11 µA
